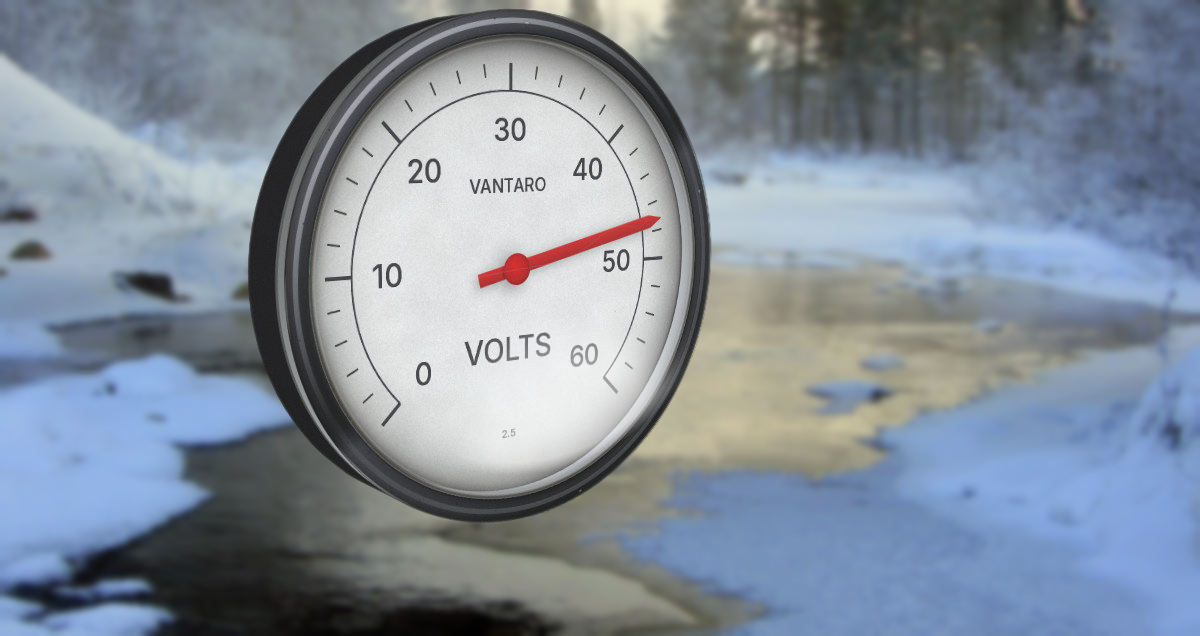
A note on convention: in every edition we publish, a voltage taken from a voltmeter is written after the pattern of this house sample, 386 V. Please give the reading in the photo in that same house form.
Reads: 47 V
